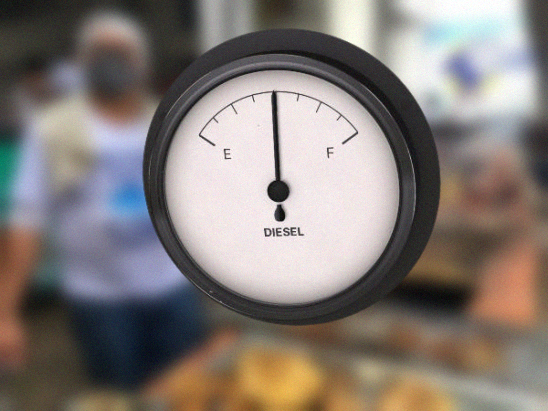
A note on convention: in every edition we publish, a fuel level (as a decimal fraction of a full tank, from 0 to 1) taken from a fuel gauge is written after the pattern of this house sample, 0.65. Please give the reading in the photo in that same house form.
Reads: 0.5
